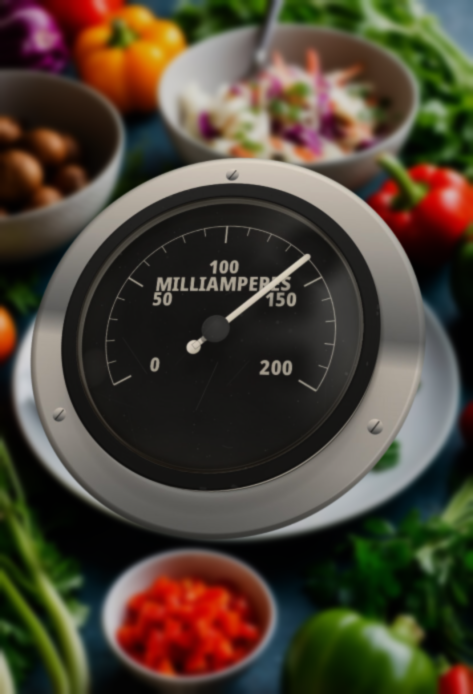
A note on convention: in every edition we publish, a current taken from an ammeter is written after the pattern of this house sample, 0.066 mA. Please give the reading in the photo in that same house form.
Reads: 140 mA
